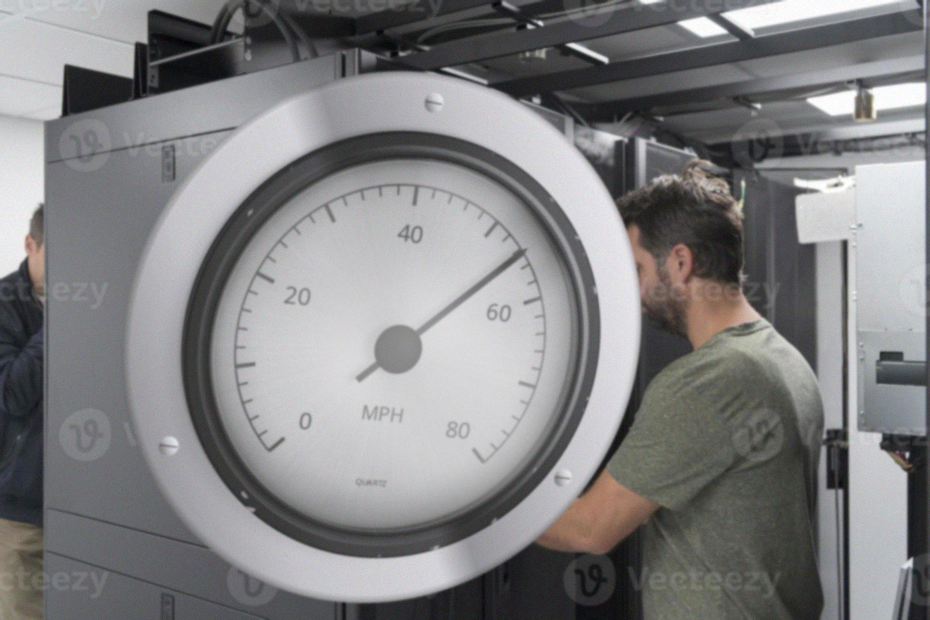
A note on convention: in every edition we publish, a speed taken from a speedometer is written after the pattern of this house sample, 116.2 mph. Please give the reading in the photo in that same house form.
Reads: 54 mph
